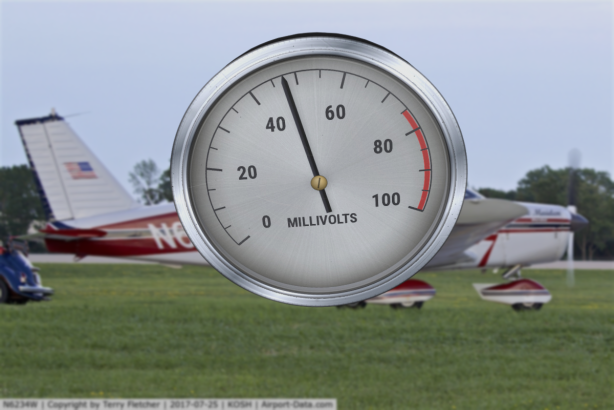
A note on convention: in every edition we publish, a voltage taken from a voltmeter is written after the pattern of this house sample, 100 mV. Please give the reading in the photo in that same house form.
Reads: 47.5 mV
